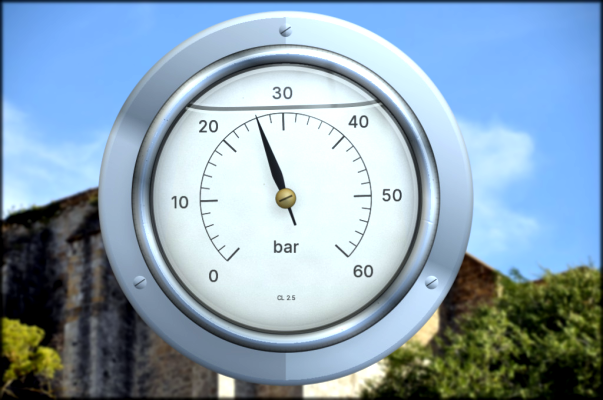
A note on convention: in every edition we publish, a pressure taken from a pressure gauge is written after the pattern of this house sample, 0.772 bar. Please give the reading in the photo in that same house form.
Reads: 26 bar
